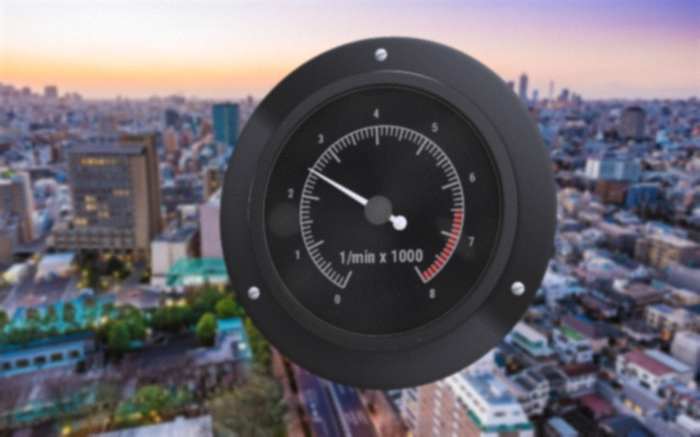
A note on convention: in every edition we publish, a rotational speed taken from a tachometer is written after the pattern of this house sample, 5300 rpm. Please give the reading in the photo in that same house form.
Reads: 2500 rpm
